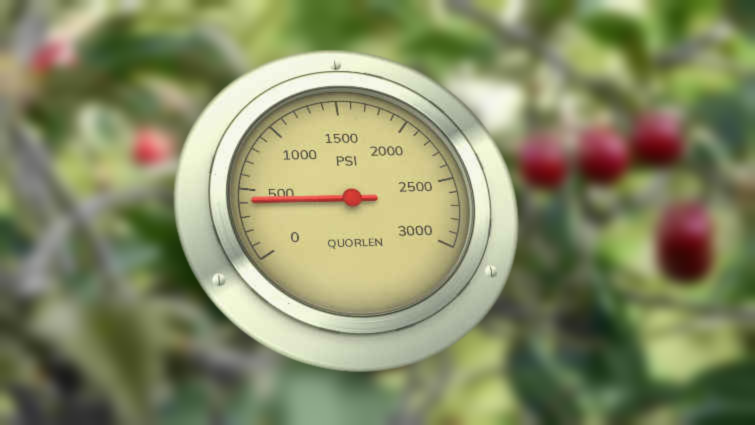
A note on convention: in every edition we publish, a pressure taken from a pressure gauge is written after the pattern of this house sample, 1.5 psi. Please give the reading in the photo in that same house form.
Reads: 400 psi
